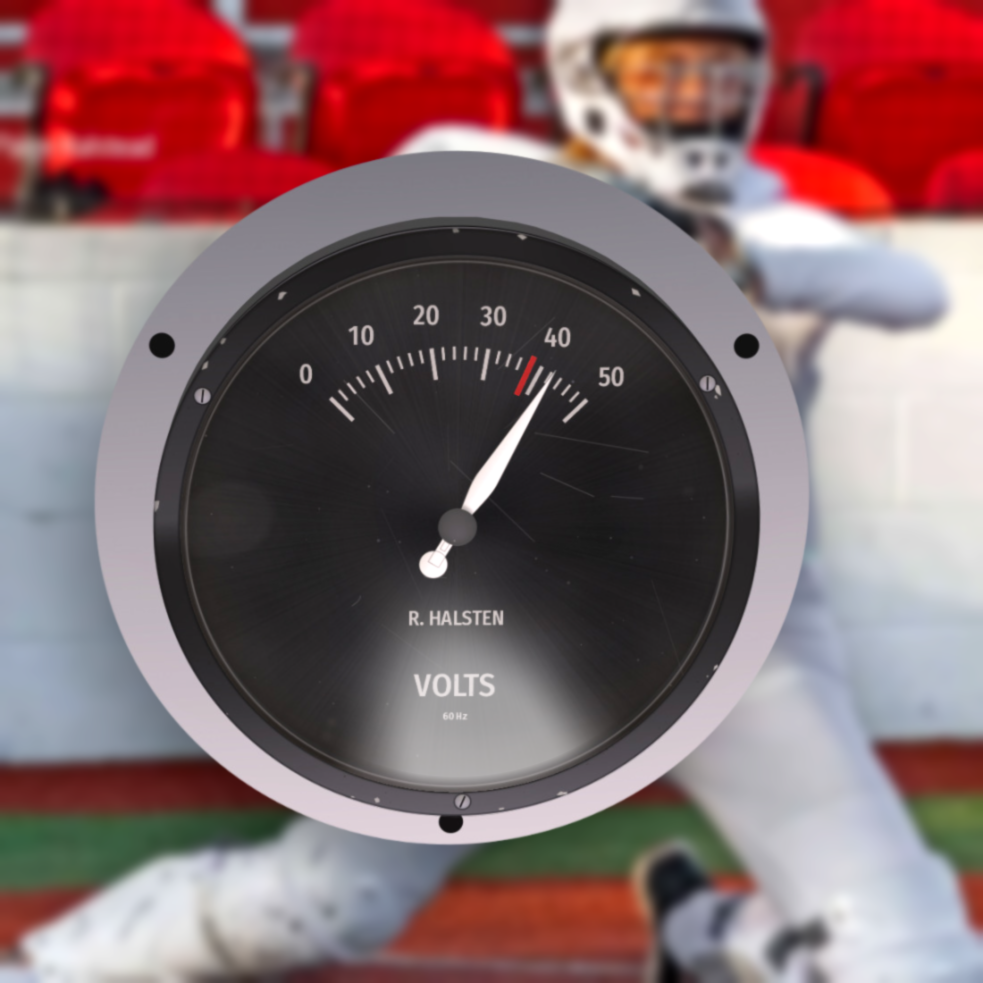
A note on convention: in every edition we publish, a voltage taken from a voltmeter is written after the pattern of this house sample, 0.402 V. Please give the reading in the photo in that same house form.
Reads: 42 V
